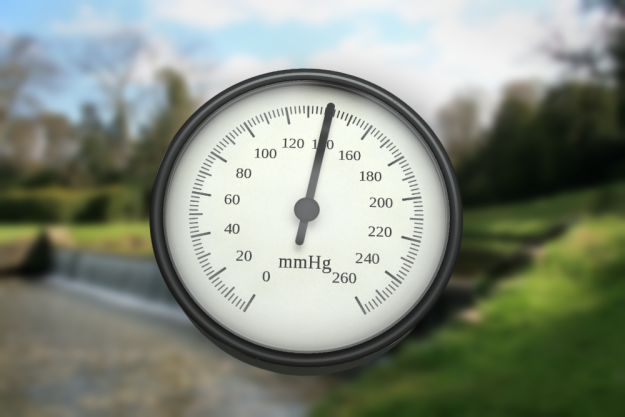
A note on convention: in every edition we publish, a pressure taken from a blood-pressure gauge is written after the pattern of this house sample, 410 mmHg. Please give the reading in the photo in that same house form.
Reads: 140 mmHg
